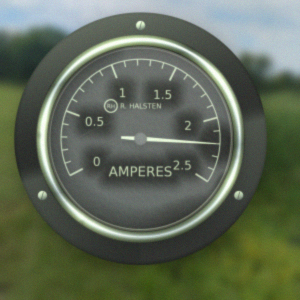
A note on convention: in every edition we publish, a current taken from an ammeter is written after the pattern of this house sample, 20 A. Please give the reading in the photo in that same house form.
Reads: 2.2 A
